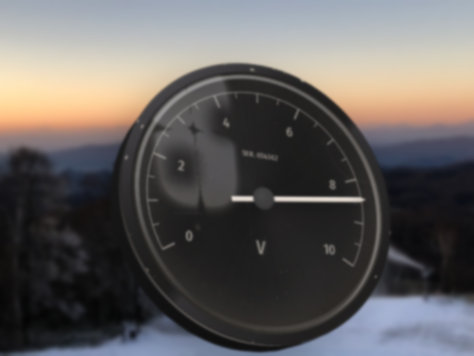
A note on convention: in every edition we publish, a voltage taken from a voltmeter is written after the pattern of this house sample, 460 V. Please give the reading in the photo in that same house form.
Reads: 8.5 V
